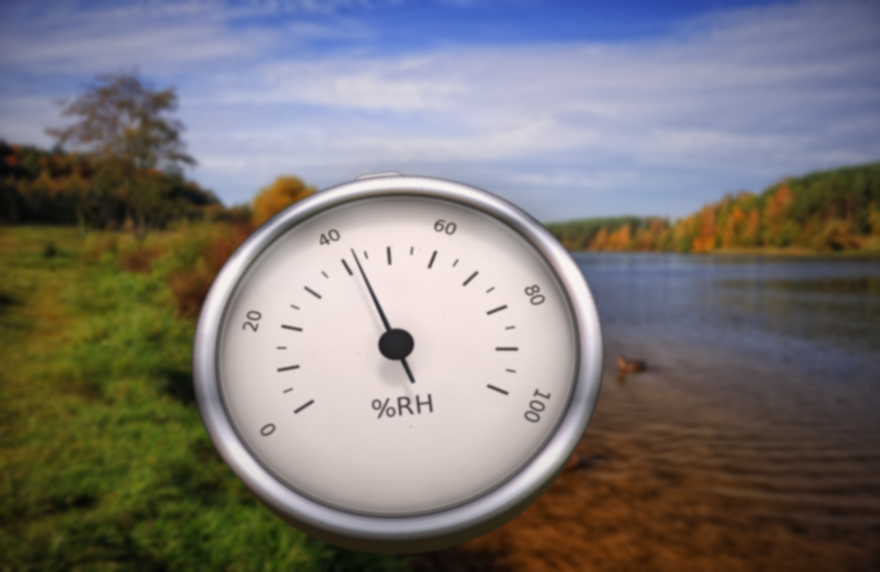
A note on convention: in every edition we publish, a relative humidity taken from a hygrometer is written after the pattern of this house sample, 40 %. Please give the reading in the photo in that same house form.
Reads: 42.5 %
